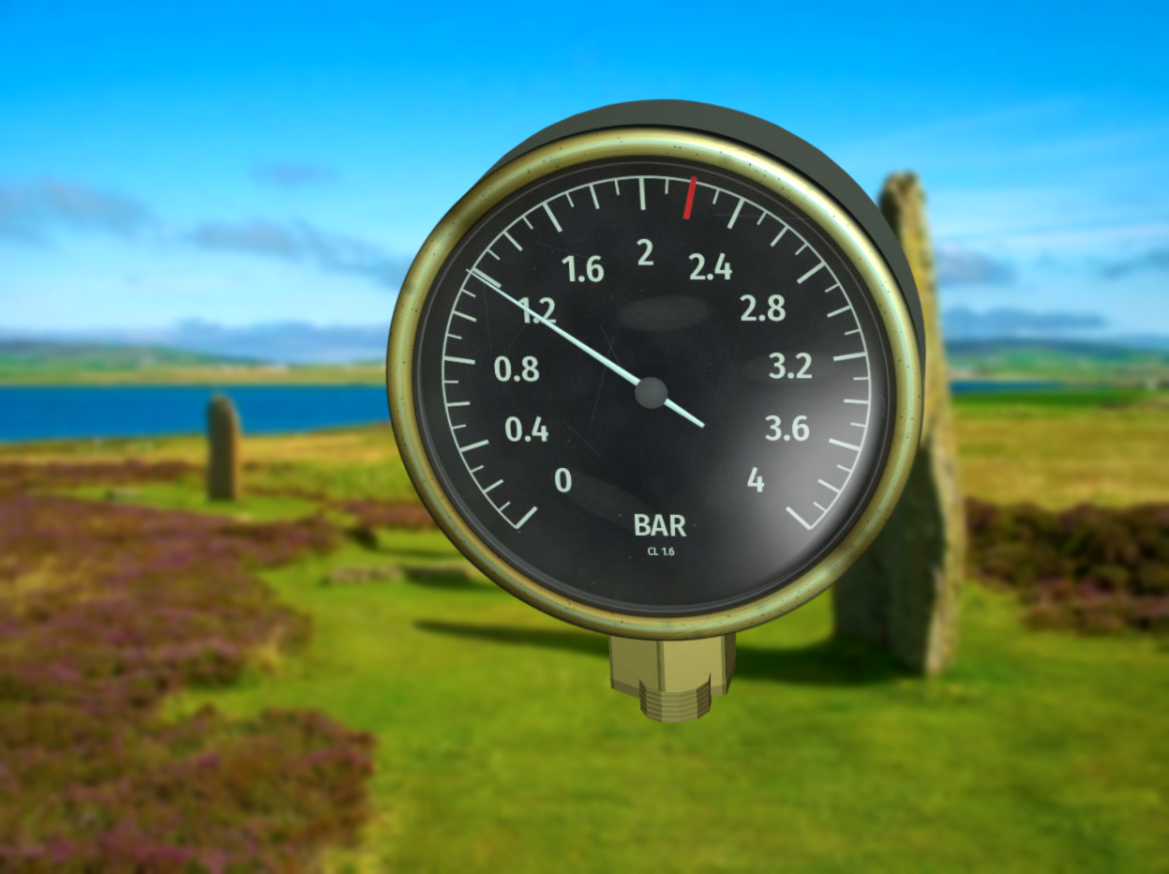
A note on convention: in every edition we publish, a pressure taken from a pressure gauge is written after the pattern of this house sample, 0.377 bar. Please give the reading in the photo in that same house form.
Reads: 1.2 bar
